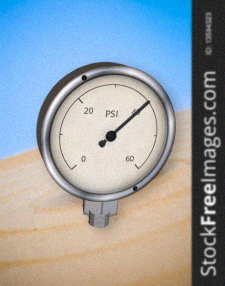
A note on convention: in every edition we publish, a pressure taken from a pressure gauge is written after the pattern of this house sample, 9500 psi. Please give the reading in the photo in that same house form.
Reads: 40 psi
